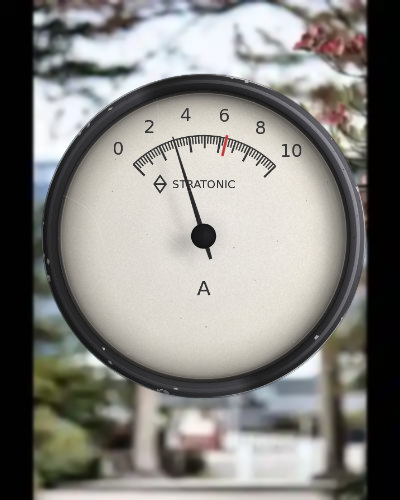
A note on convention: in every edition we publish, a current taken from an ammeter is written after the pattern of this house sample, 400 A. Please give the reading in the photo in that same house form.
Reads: 3 A
